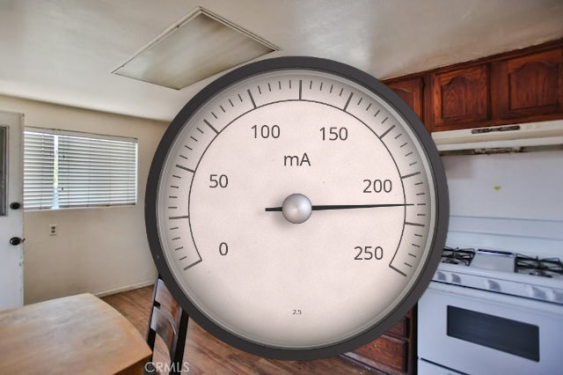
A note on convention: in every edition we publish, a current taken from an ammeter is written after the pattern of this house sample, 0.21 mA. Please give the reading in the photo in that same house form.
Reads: 215 mA
